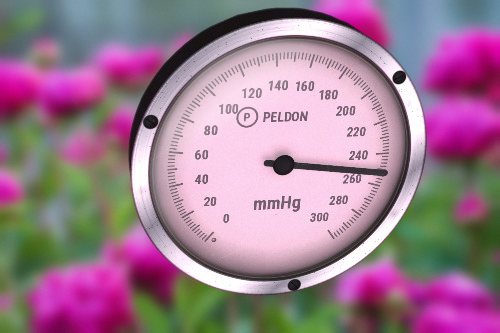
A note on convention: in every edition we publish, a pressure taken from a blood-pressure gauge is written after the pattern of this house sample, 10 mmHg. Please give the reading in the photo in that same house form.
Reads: 250 mmHg
